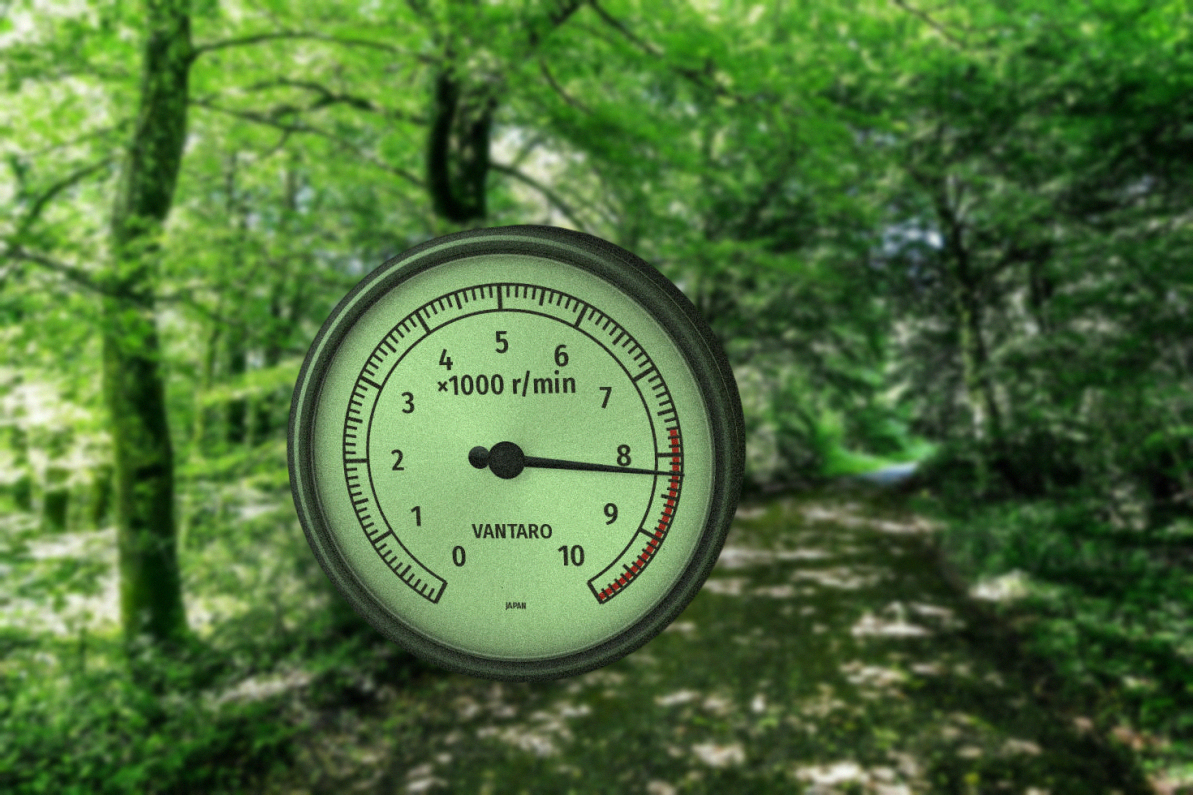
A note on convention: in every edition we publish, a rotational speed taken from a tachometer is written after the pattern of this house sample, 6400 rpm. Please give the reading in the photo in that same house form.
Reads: 8200 rpm
